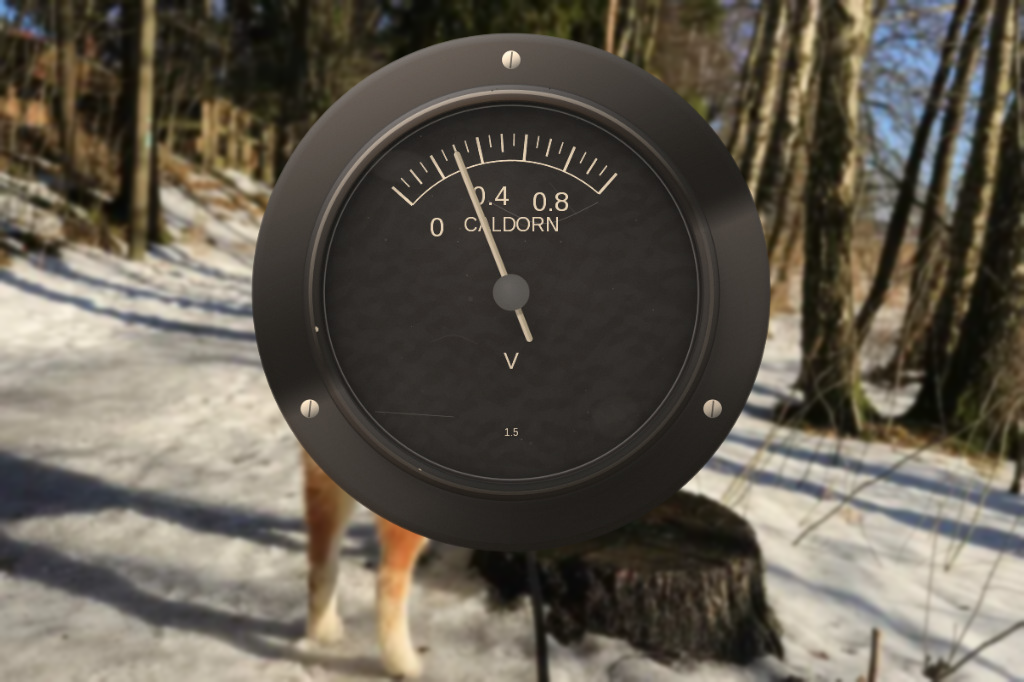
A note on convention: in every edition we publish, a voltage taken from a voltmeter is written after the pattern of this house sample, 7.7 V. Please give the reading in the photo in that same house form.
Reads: 0.3 V
